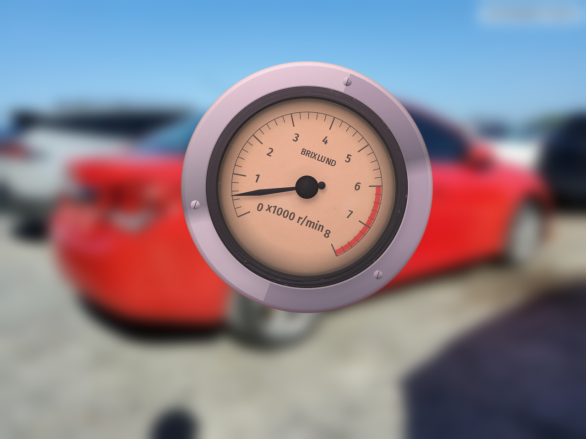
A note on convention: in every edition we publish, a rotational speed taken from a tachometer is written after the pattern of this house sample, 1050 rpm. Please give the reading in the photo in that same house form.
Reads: 500 rpm
